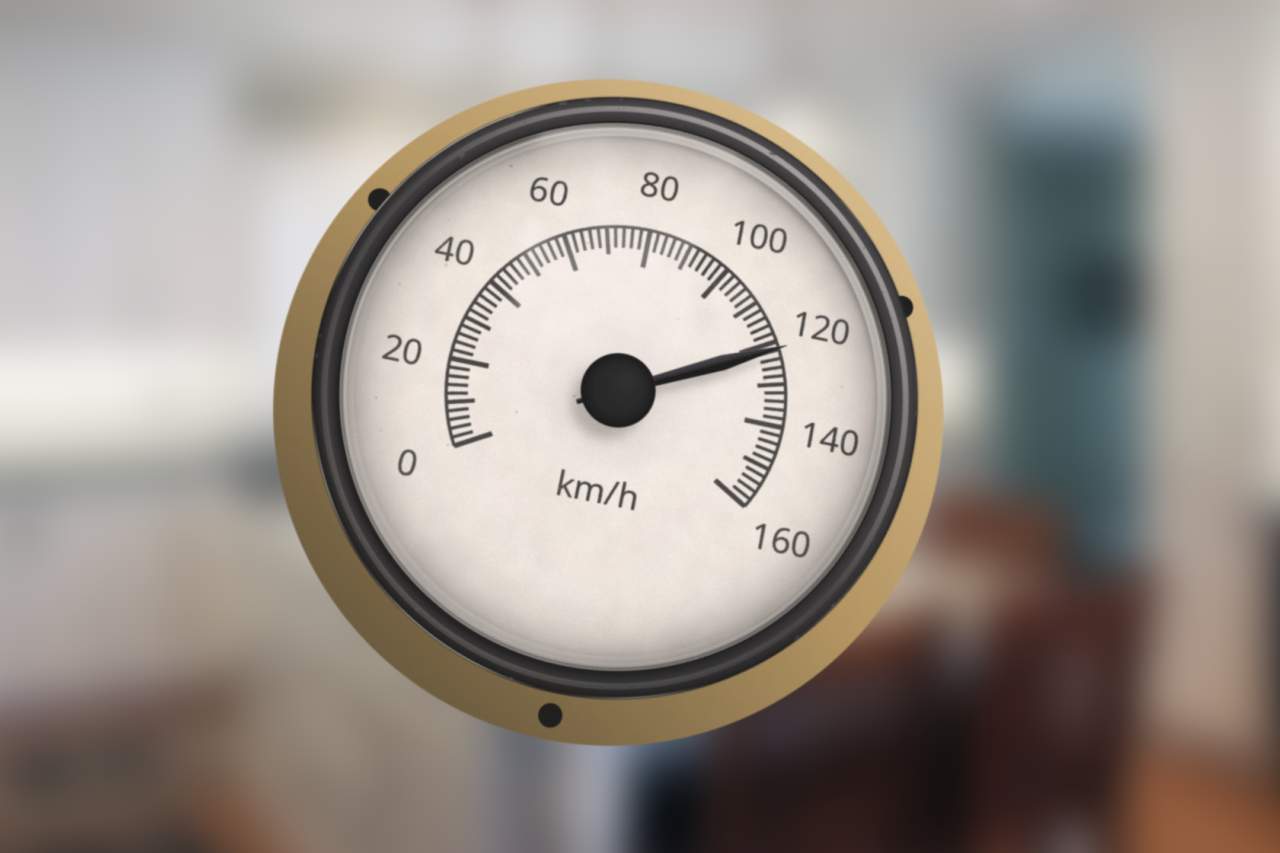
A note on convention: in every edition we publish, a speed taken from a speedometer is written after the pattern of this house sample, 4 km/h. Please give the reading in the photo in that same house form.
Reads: 122 km/h
